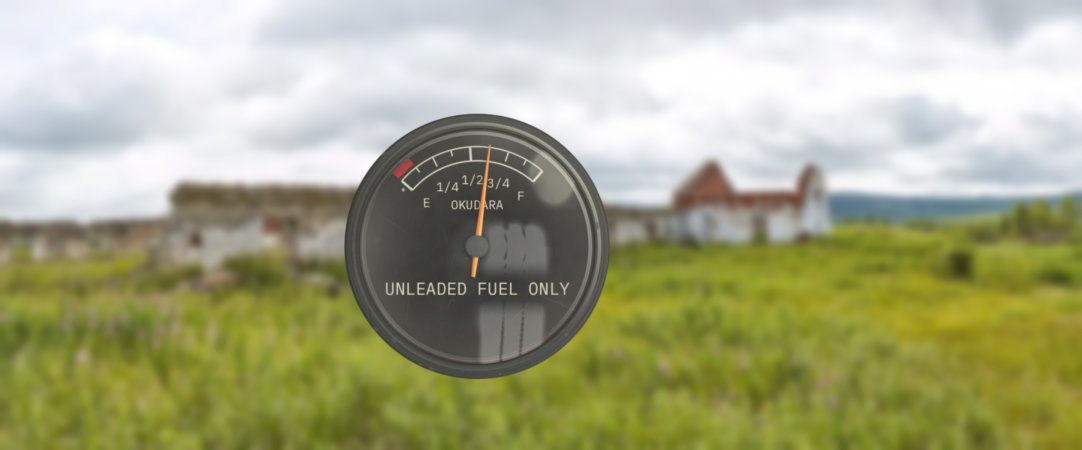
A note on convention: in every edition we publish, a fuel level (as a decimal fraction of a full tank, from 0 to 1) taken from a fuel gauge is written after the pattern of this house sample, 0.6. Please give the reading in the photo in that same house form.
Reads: 0.625
